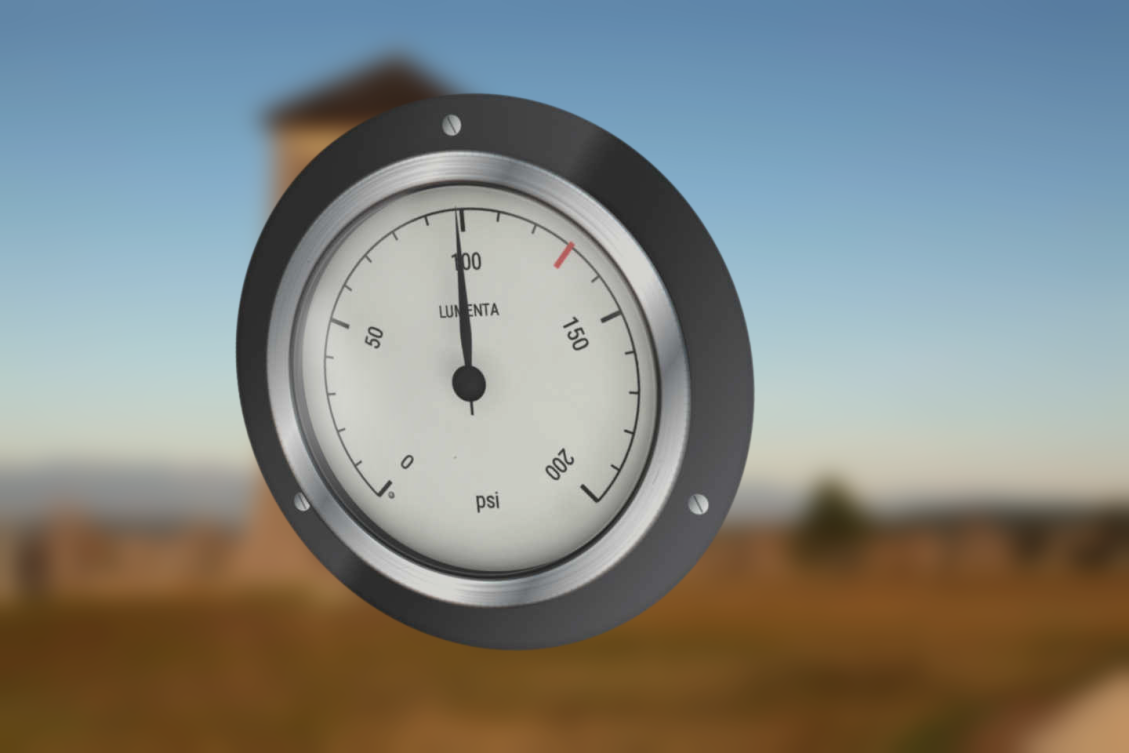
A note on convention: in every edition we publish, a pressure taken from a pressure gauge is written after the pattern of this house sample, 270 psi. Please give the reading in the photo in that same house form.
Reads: 100 psi
